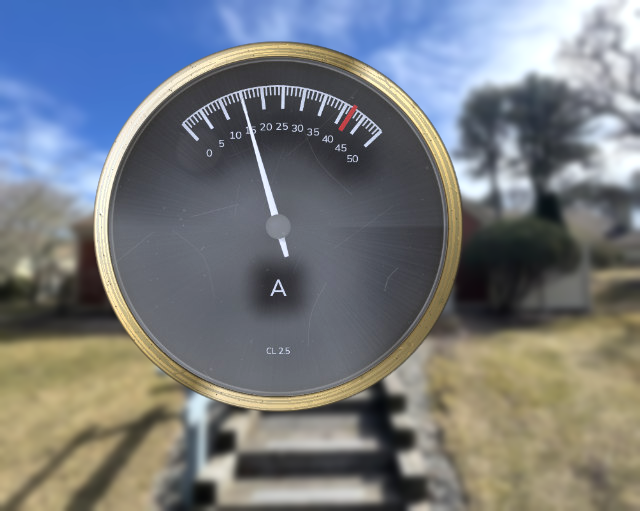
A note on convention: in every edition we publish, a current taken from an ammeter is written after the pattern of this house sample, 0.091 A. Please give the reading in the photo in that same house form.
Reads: 15 A
